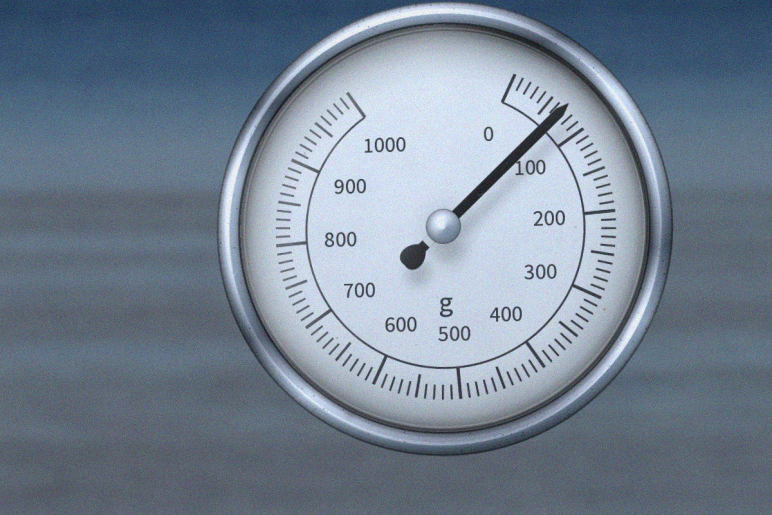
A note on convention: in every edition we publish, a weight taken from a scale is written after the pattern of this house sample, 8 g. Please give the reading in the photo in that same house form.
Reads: 70 g
